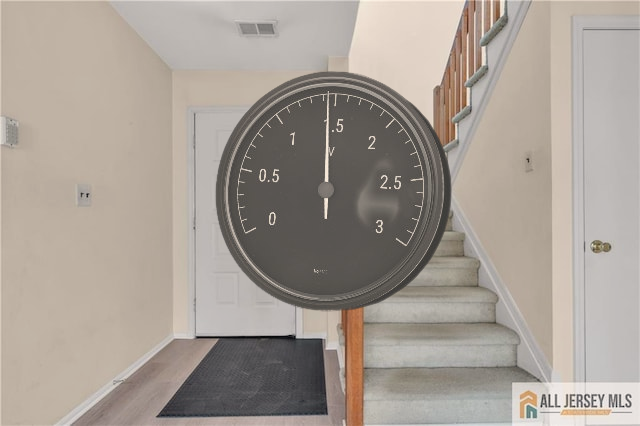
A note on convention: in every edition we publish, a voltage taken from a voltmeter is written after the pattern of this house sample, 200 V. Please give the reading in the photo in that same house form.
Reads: 1.45 V
